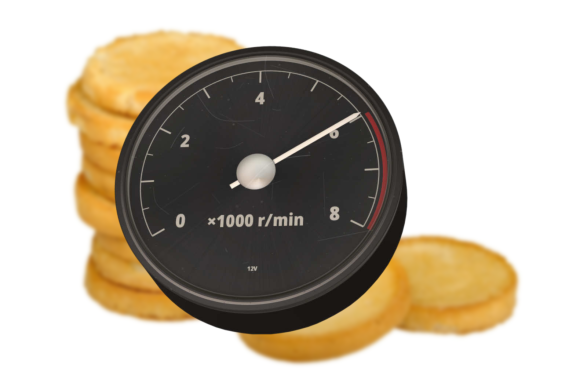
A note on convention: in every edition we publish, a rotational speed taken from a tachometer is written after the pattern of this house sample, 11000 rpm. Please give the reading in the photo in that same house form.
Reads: 6000 rpm
